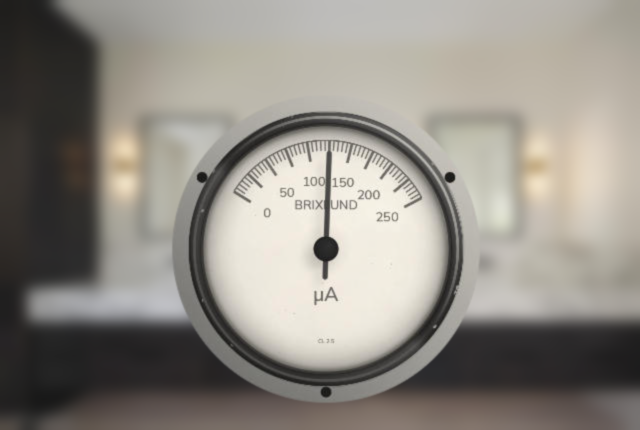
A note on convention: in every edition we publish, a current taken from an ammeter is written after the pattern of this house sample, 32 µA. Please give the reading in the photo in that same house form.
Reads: 125 µA
